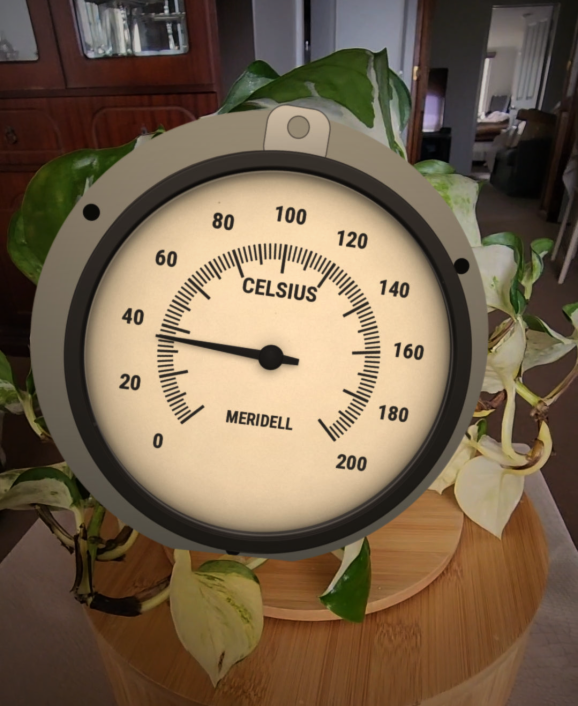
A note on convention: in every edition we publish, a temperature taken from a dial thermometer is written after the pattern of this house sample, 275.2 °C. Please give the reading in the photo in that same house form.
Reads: 36 °C
